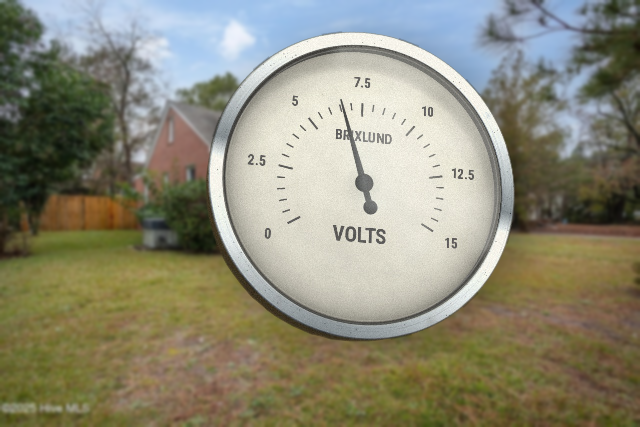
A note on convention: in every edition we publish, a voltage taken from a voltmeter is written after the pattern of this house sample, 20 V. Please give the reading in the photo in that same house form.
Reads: 6.5 V
